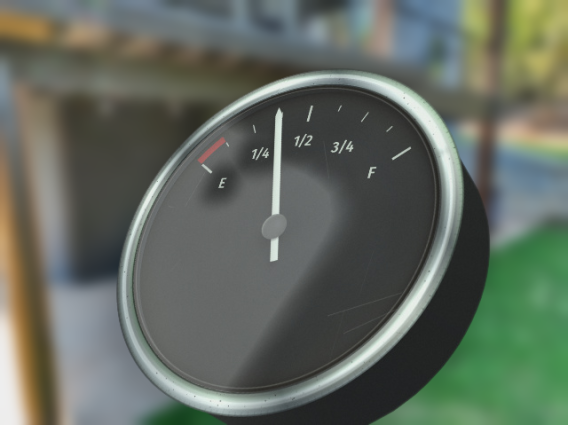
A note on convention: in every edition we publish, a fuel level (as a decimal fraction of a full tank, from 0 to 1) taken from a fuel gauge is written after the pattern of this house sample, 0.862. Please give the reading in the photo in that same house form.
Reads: 0.375
